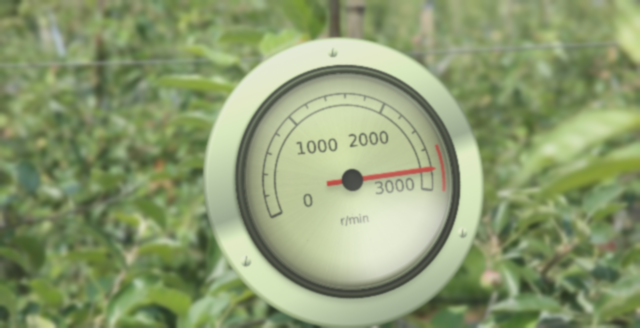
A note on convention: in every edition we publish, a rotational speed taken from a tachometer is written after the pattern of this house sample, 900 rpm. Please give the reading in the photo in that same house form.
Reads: 2800 rpm
